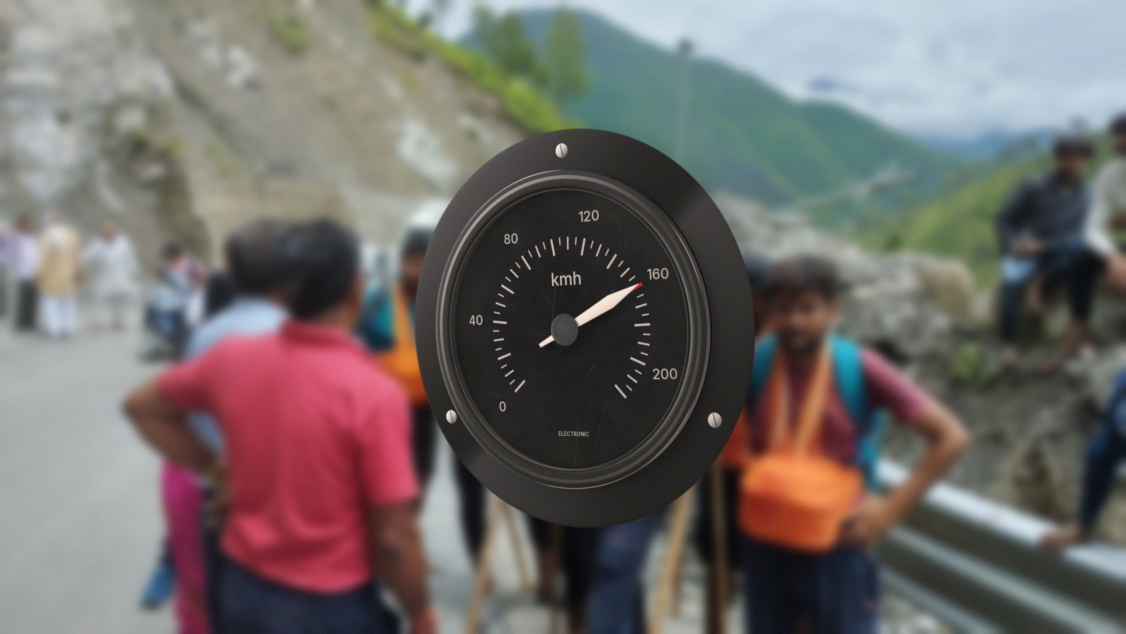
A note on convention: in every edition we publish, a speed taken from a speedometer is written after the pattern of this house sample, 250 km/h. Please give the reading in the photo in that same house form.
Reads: 160 km/h
